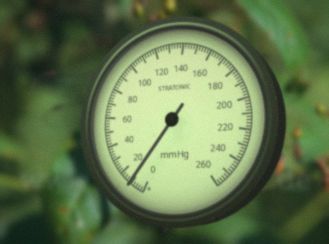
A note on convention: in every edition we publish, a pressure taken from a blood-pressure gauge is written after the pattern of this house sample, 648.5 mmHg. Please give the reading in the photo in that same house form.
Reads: 10 mmHg
